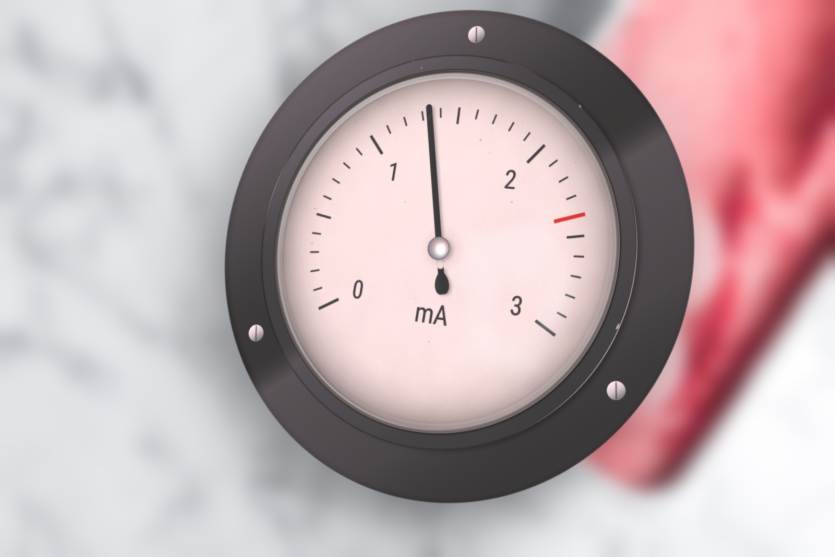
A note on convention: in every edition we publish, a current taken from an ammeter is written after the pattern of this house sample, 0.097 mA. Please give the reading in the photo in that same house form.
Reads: 1.35 mA
